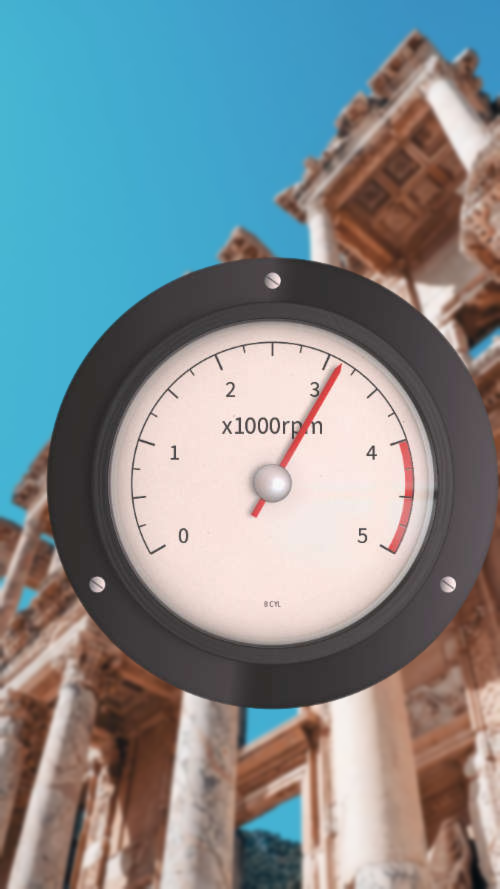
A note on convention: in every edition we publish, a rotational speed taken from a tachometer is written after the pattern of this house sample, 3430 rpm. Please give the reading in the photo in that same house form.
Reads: 3125 rpm
